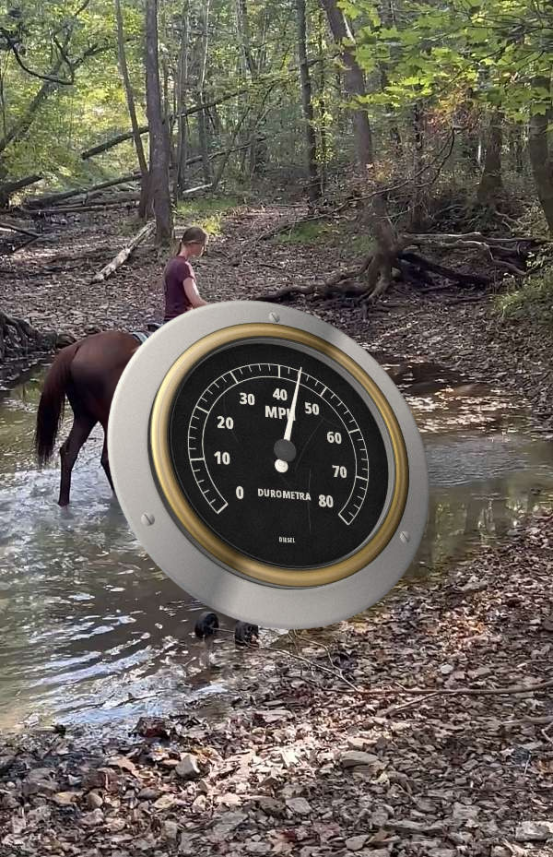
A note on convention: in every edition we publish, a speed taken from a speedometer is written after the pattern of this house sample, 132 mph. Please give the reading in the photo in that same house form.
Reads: 44 mph
